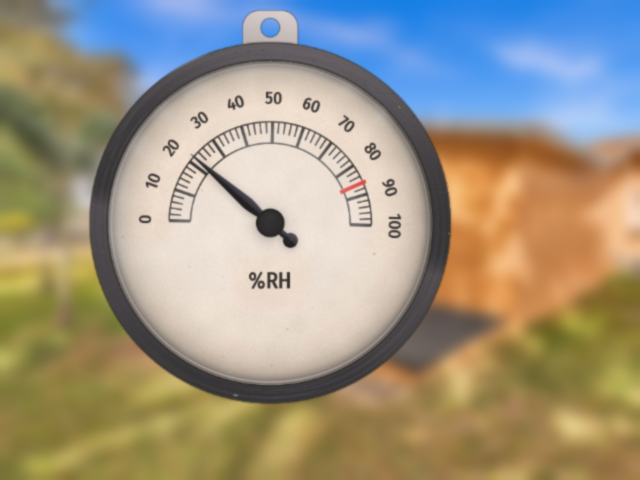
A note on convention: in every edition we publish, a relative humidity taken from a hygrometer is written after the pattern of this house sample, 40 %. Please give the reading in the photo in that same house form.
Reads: 22 %
